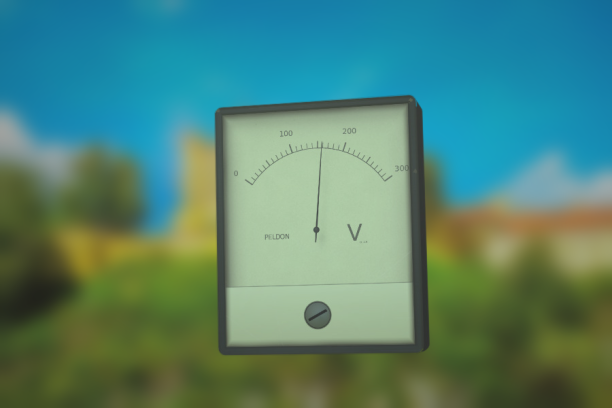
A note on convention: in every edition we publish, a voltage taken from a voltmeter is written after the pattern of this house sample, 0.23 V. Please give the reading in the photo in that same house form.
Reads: 160 V
